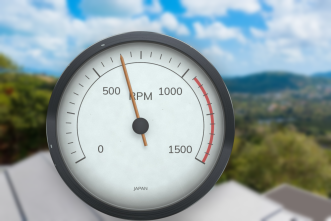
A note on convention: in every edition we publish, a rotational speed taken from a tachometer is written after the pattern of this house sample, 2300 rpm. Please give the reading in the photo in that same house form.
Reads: 650 rpm
